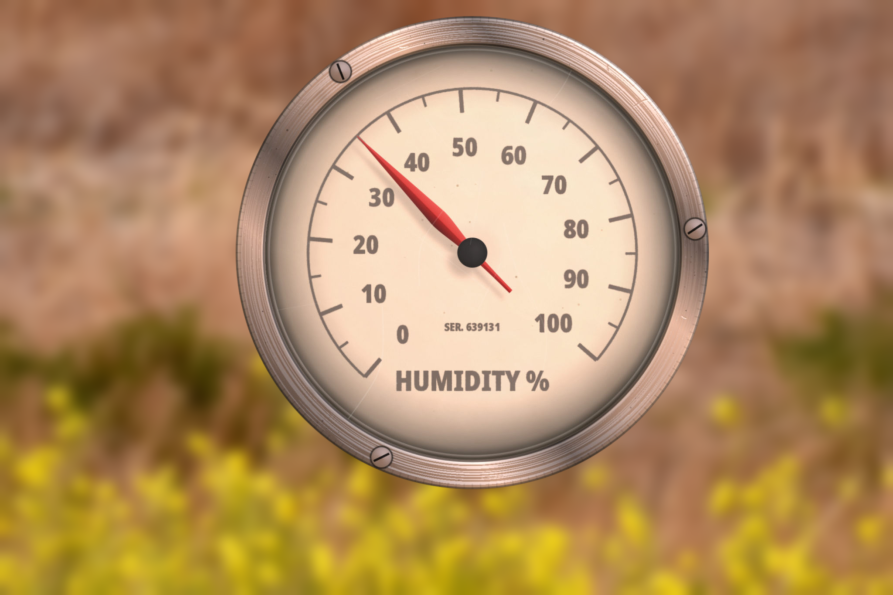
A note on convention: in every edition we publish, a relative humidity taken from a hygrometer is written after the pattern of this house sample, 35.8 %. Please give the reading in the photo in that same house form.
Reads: 35 %
